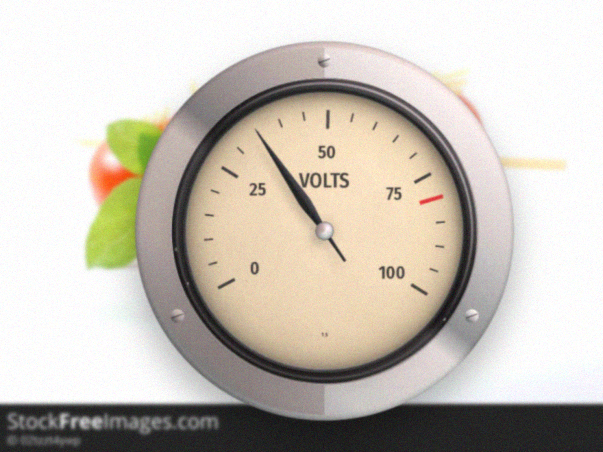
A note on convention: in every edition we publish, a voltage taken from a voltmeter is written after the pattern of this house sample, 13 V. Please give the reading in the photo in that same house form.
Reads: 35 V
